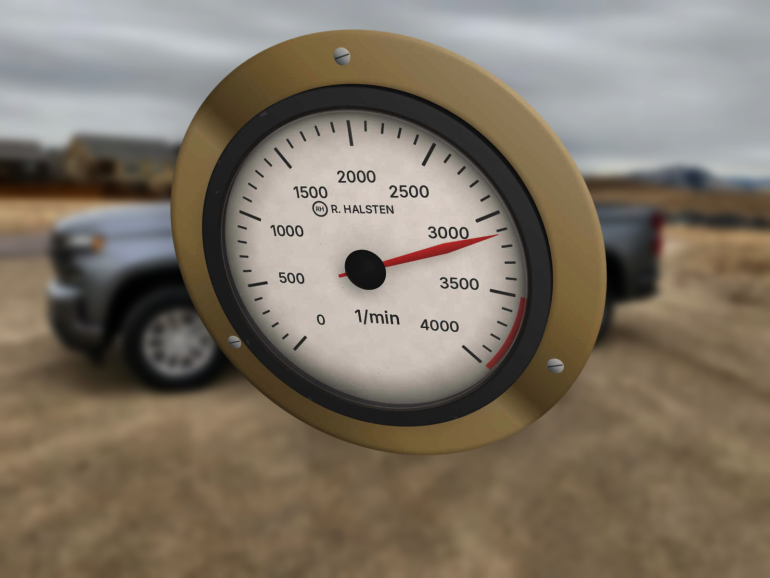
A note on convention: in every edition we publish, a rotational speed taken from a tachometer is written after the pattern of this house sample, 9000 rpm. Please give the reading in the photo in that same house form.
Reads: 3100 rpm
